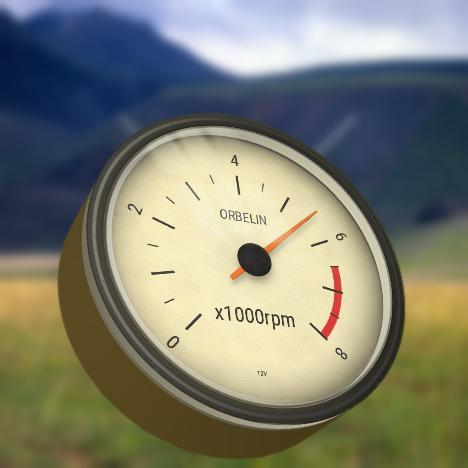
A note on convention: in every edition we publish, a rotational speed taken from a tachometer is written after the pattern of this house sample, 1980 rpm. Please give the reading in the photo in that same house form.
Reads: 5500 rpm
